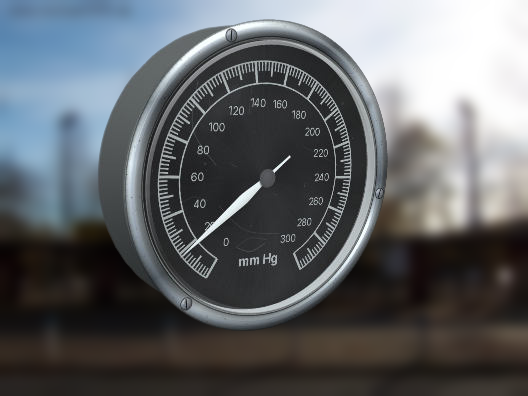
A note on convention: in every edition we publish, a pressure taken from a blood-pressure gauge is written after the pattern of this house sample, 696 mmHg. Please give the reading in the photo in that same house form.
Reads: 20 mmHg
